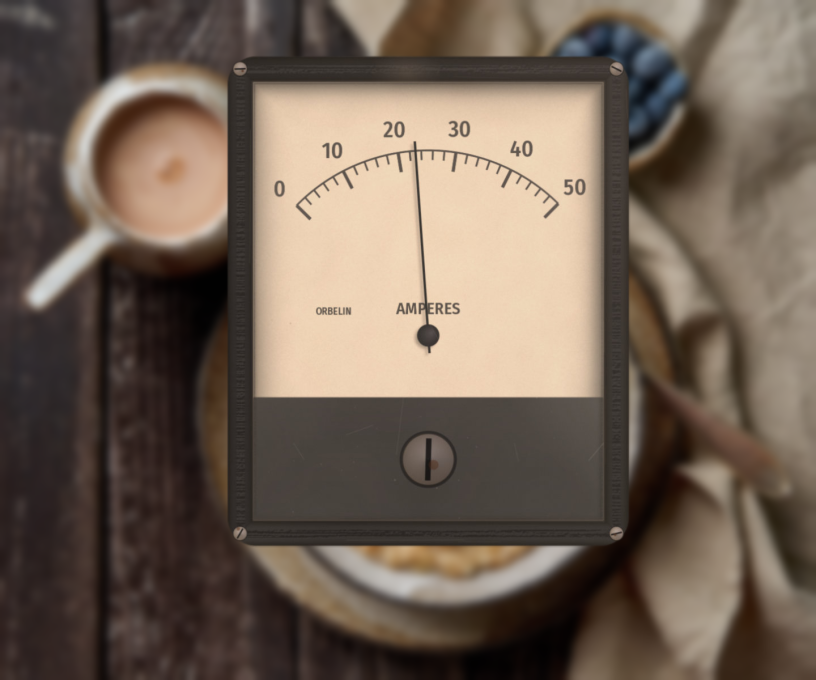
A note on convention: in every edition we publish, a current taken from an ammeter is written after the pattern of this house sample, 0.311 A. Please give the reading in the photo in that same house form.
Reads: 23 A
